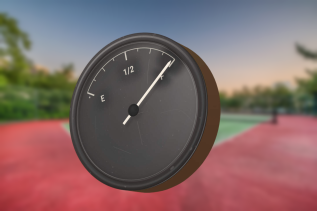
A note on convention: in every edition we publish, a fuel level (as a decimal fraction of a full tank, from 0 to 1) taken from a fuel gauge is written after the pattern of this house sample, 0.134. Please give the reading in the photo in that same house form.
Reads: 1
